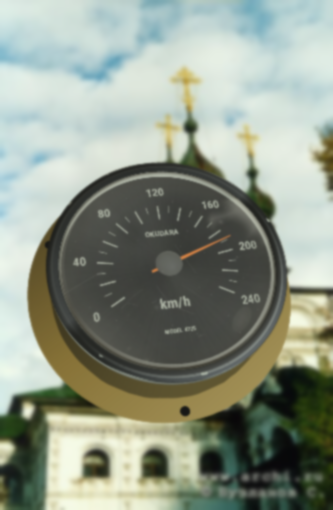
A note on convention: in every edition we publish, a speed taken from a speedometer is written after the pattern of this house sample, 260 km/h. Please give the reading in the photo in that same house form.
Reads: 190 km/h
